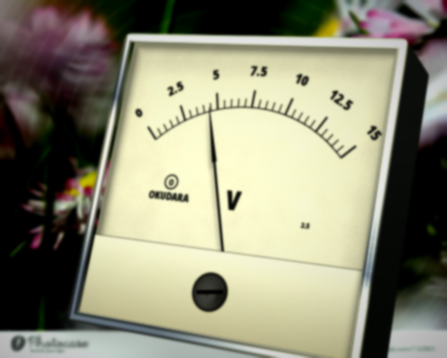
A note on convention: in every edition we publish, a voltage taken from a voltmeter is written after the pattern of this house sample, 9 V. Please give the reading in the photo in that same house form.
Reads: 4.5 V
